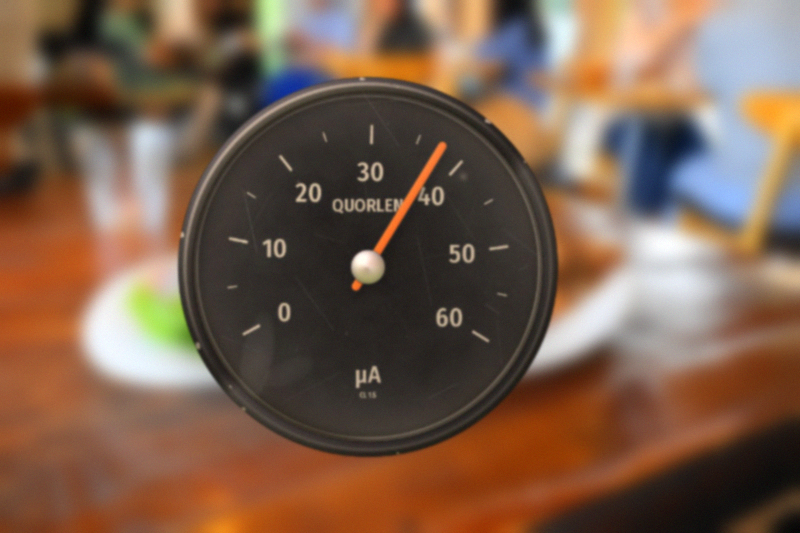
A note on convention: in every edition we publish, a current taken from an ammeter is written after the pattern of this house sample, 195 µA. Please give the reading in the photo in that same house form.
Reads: 37.5 µA
